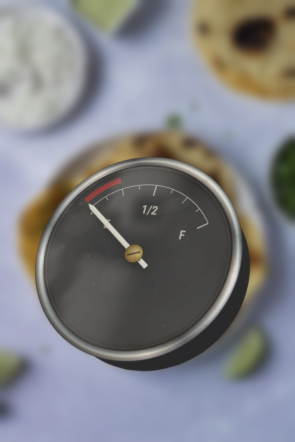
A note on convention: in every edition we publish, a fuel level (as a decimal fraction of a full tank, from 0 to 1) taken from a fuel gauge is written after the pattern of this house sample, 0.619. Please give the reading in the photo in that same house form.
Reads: 0
